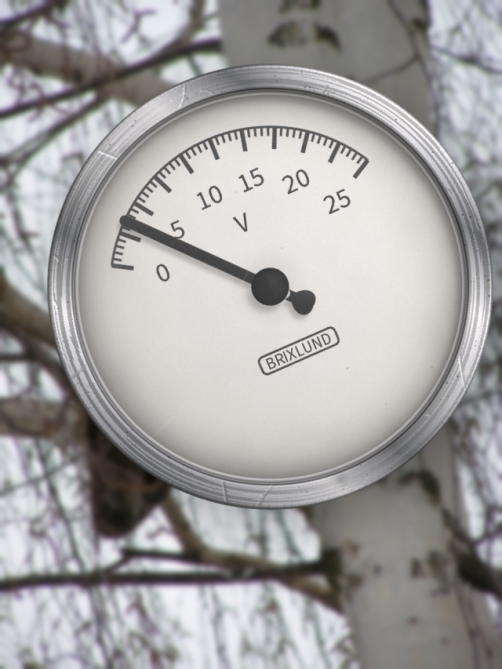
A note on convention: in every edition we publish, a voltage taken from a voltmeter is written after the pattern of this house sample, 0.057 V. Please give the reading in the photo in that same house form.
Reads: 3.5 V
